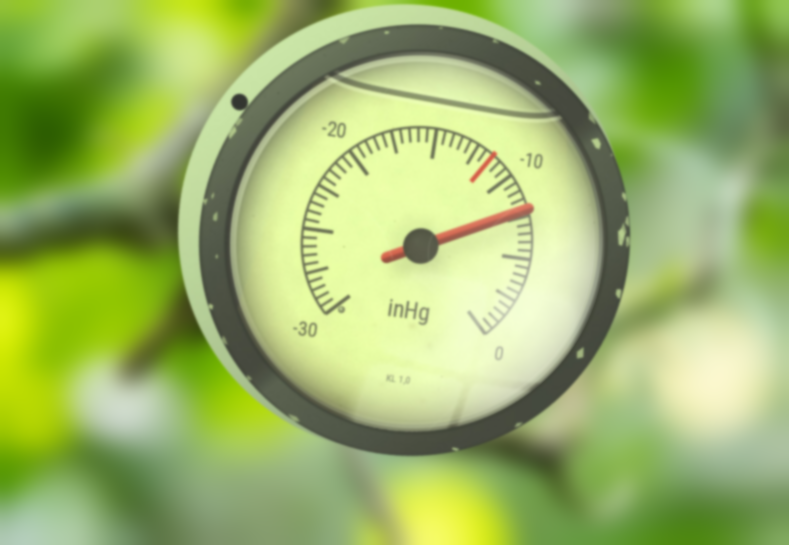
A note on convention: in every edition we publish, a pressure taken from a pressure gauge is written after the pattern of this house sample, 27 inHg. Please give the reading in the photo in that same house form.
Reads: -8 inHg
